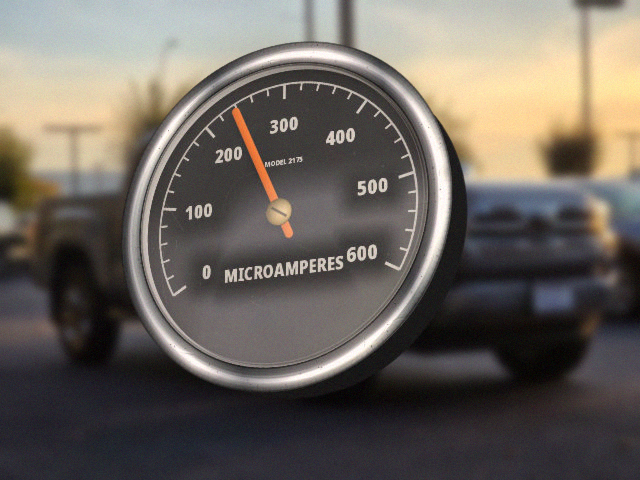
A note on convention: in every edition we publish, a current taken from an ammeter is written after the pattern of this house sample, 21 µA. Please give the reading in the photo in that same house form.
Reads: 240 µA
